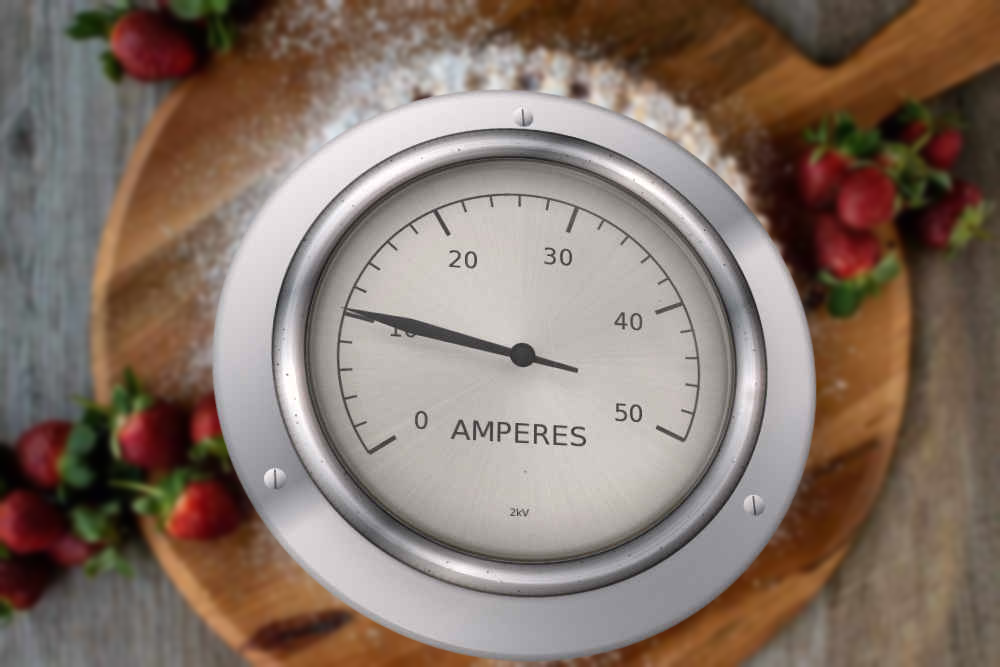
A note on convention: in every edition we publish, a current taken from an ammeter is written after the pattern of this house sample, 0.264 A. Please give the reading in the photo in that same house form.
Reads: 10 A
